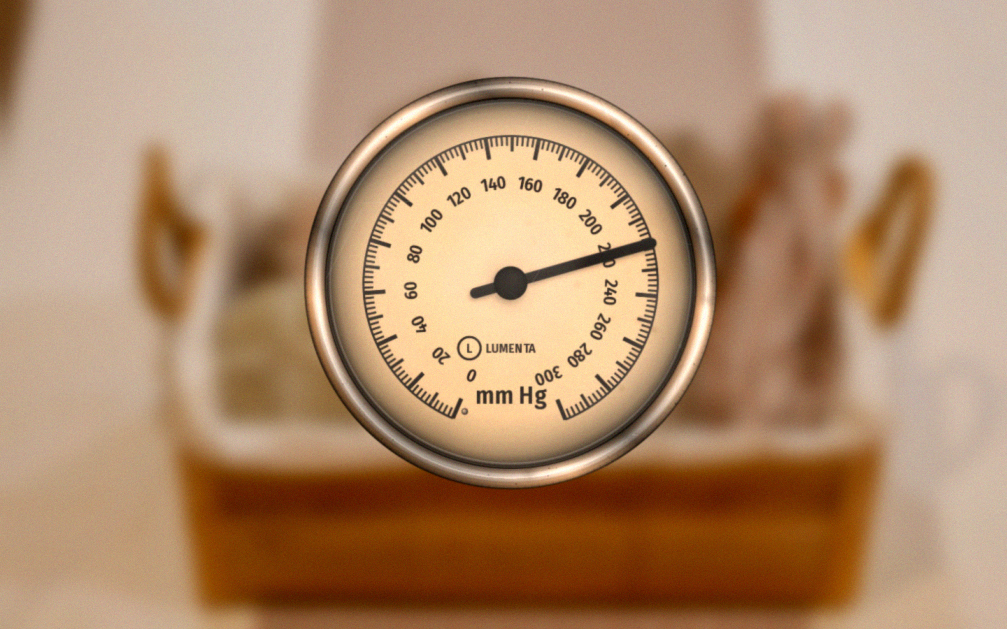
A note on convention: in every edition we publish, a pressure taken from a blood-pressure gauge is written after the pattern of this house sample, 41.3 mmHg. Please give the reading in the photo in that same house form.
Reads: 220 mmHg
